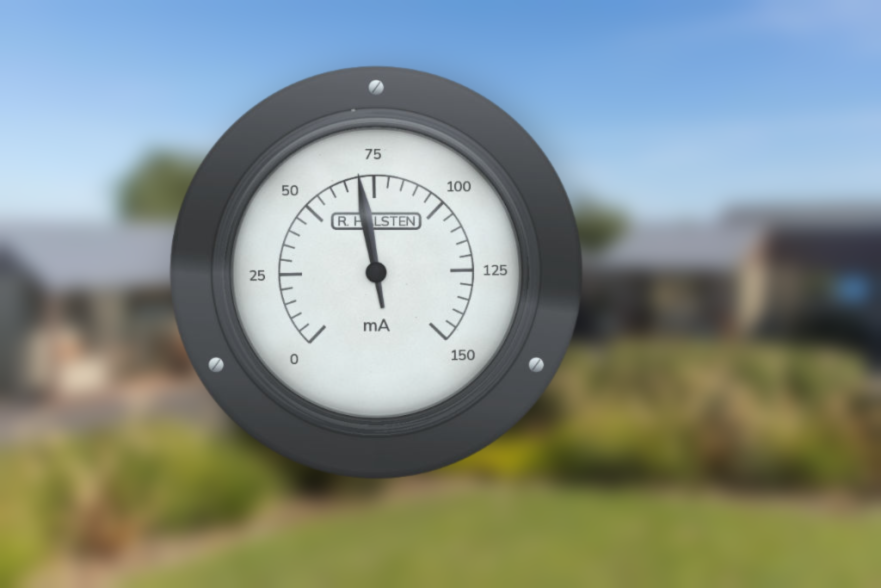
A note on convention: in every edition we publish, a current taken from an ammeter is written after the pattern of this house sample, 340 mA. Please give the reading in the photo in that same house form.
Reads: 70 mA
